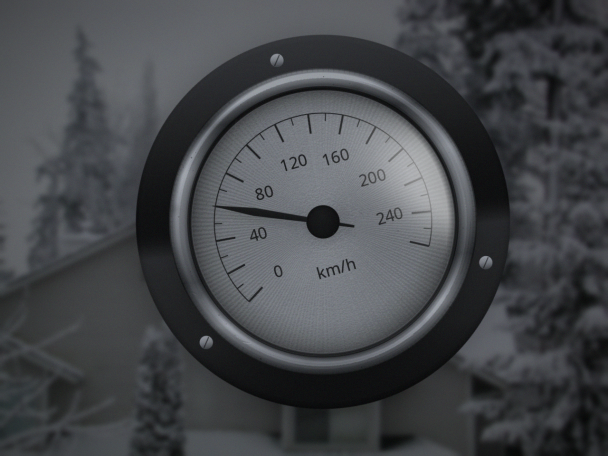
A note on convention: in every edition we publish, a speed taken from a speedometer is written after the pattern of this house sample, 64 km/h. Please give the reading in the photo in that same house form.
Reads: 60 km/h
